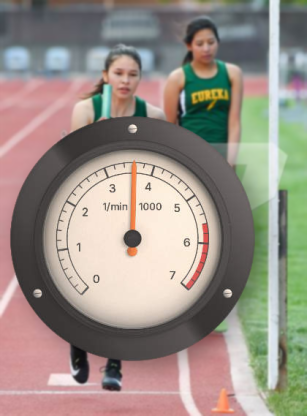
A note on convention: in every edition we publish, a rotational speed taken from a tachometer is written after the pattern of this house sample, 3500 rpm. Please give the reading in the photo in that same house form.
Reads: 3600 rpm
